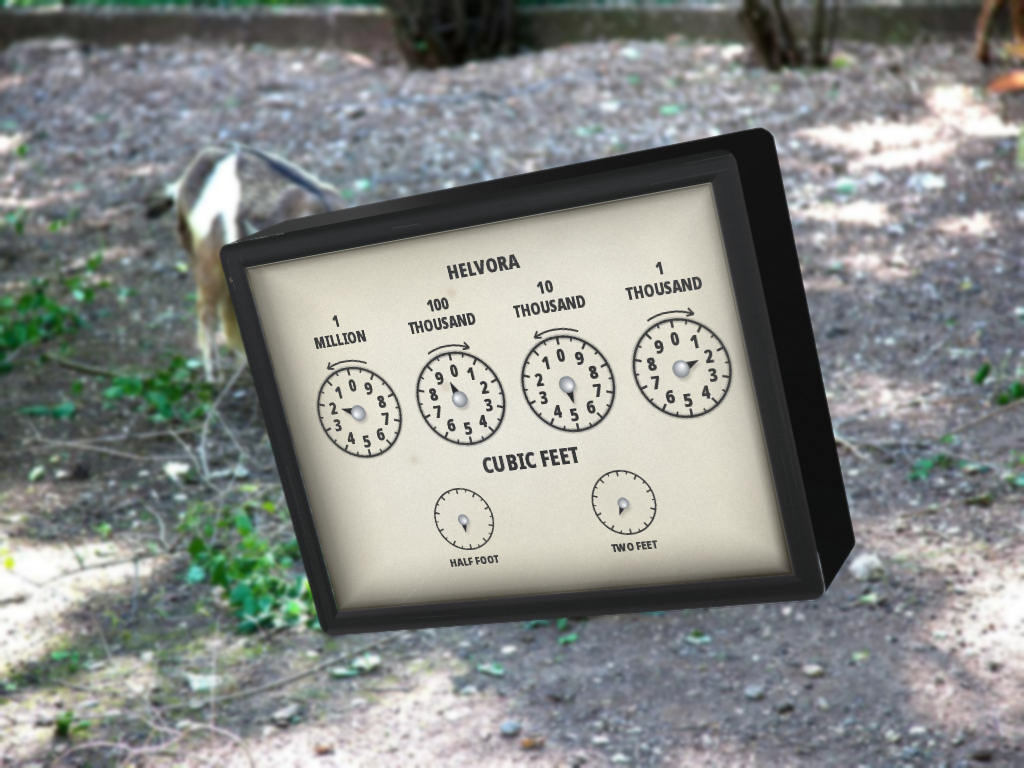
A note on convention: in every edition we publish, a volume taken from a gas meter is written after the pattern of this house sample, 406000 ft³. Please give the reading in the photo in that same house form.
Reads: 195200 ft³
